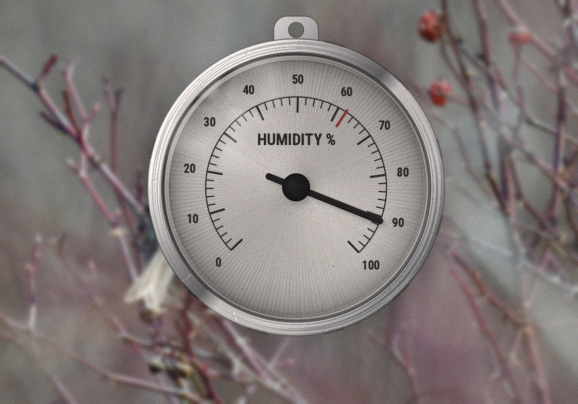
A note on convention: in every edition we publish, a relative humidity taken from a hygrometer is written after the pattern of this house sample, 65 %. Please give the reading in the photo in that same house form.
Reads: 91 %
